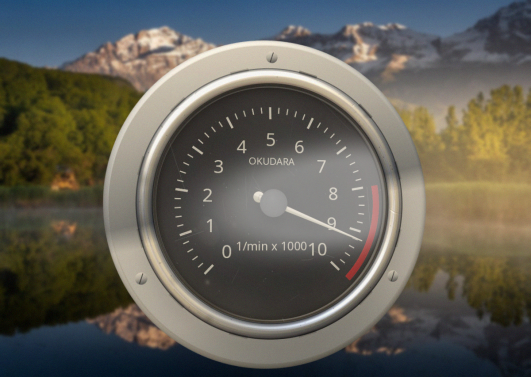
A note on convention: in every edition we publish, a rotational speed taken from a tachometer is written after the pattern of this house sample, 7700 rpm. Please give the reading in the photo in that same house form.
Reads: 9200 rpm
